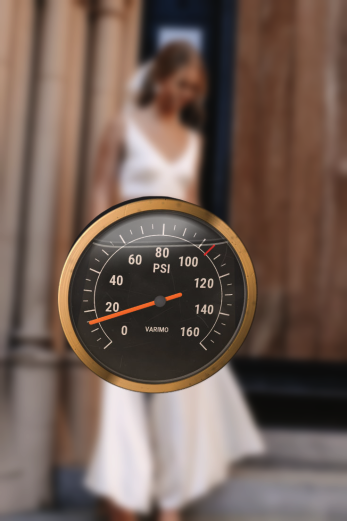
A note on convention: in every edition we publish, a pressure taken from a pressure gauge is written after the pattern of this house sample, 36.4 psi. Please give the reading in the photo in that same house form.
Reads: 15 psi
